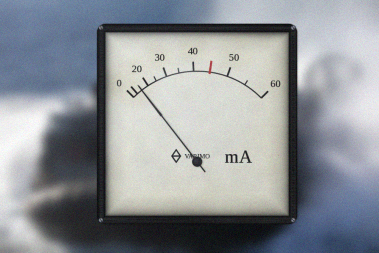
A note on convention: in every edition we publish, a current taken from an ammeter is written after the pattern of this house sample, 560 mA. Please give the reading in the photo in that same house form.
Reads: 15 mA
